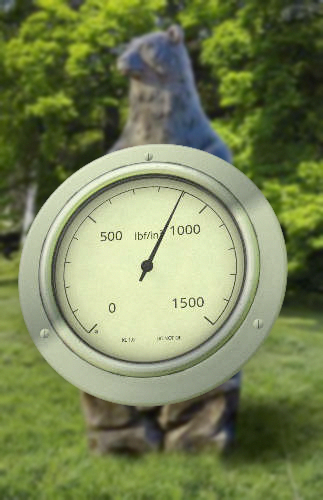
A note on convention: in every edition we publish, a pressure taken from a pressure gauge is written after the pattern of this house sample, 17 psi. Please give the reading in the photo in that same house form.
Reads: 900 psi
